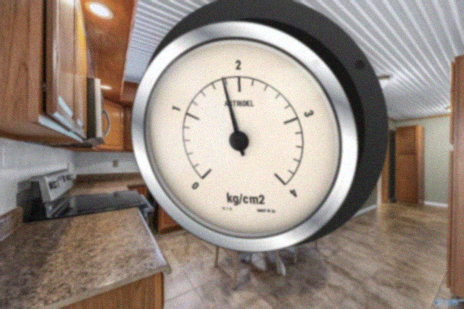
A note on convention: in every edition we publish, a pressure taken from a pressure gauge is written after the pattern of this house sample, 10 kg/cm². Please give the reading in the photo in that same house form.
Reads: 1.8 kg/cm²
